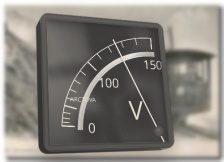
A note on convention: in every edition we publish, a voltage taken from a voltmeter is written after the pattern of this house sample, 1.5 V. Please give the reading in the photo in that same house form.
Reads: 125 V
